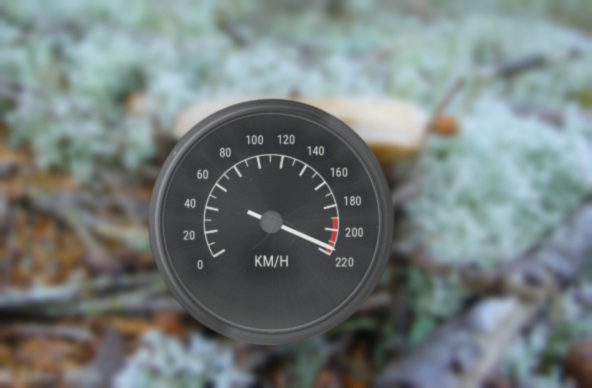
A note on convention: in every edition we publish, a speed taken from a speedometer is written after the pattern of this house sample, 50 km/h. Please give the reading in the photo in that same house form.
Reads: 215 km/h
